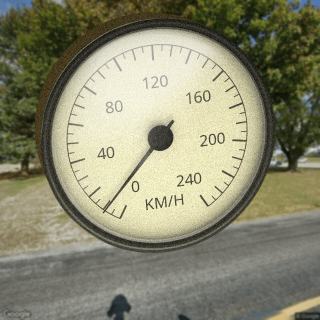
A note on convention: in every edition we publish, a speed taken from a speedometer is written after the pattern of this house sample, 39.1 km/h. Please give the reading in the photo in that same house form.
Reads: 10 km/h
